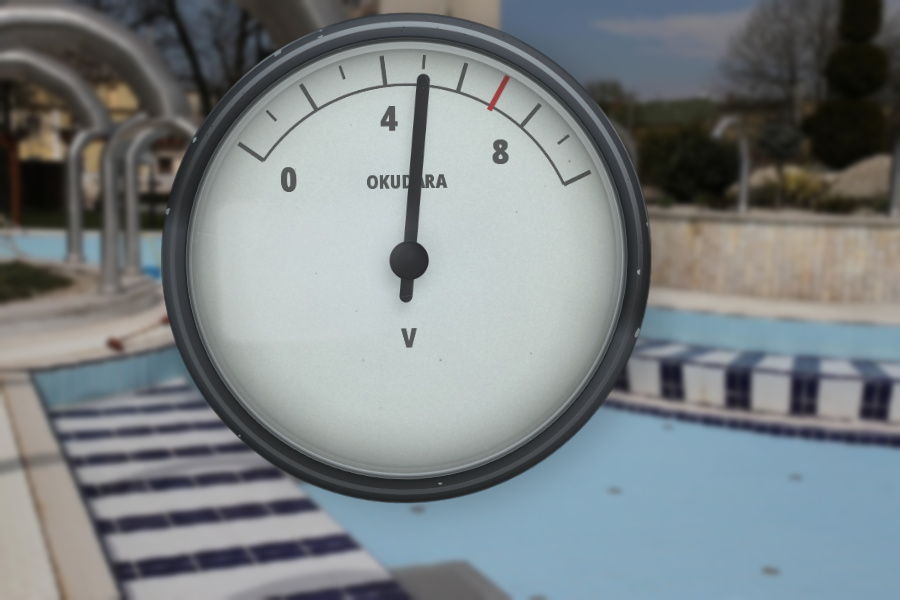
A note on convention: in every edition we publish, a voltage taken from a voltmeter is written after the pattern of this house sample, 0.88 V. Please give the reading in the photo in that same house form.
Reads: 5 V
